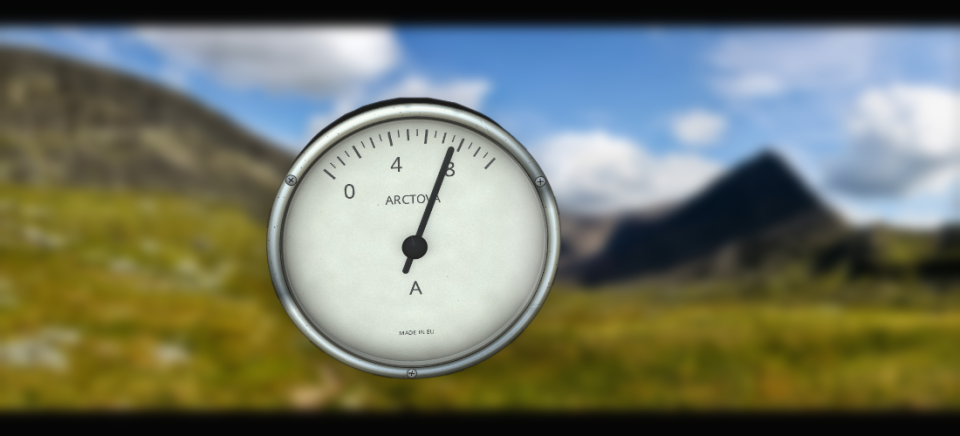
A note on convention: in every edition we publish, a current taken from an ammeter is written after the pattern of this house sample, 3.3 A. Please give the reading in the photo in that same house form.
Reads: 7.5 A
